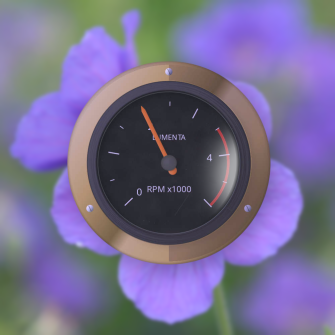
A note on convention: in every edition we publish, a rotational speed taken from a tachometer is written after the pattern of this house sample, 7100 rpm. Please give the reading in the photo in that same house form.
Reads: 2000 rpm
